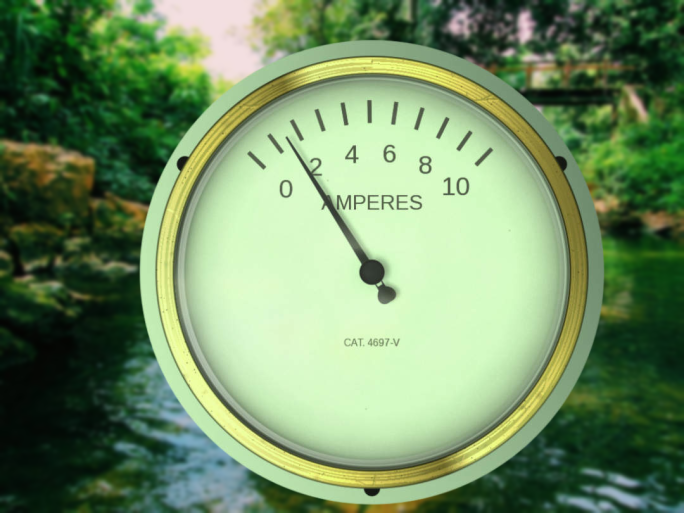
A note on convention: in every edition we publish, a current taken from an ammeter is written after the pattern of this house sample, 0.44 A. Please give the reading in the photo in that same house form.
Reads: 1.5 A
